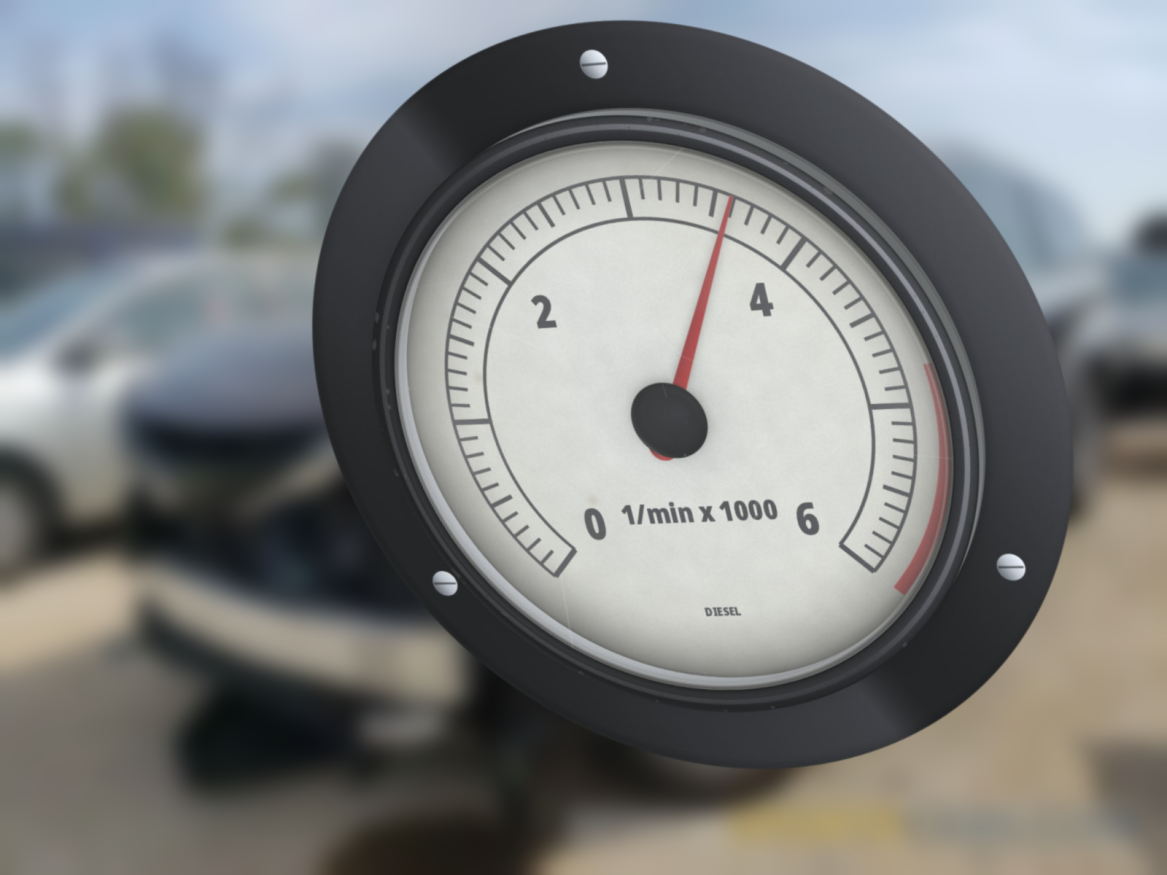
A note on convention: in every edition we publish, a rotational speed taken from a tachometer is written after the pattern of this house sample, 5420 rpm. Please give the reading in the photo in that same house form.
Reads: 3600 rpm
